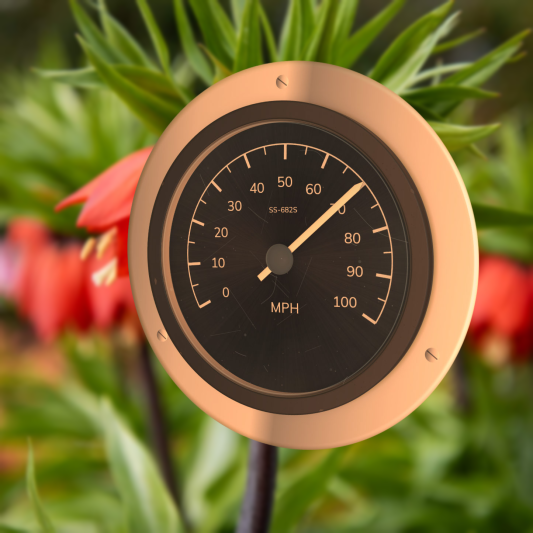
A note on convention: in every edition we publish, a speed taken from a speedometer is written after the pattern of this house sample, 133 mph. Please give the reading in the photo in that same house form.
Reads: 70 mph
